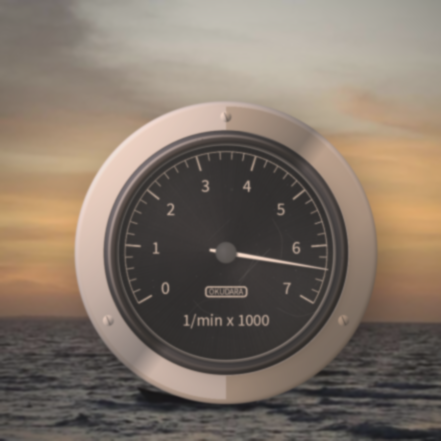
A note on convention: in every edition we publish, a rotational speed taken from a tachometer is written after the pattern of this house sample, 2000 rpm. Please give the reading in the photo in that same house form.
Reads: 6400 rpm
